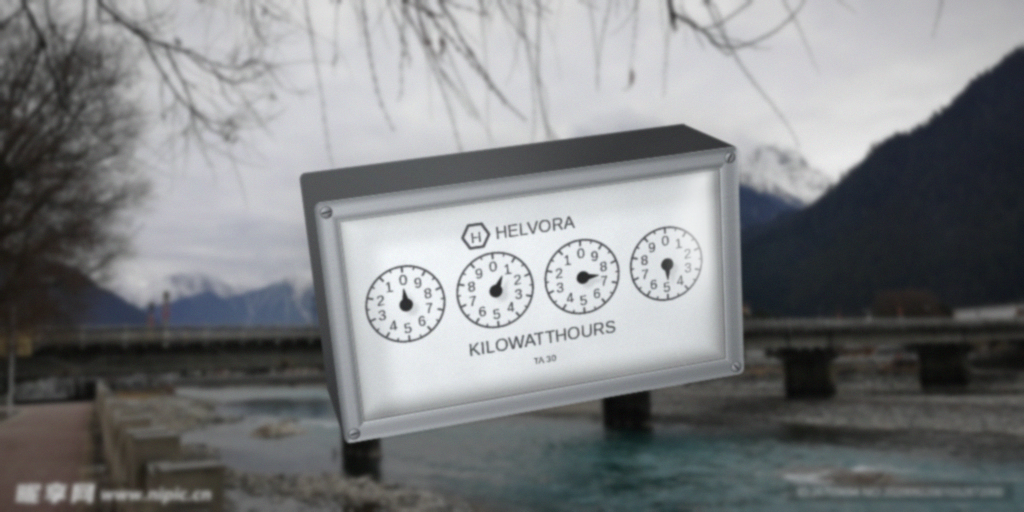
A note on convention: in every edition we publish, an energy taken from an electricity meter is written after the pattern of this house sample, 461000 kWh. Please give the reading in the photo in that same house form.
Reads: 75 kWh
